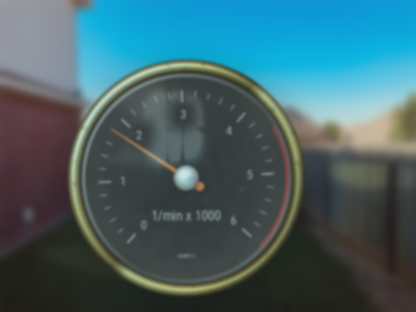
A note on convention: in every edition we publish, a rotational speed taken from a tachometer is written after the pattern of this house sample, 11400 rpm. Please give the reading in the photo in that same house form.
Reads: 1800 rpm
